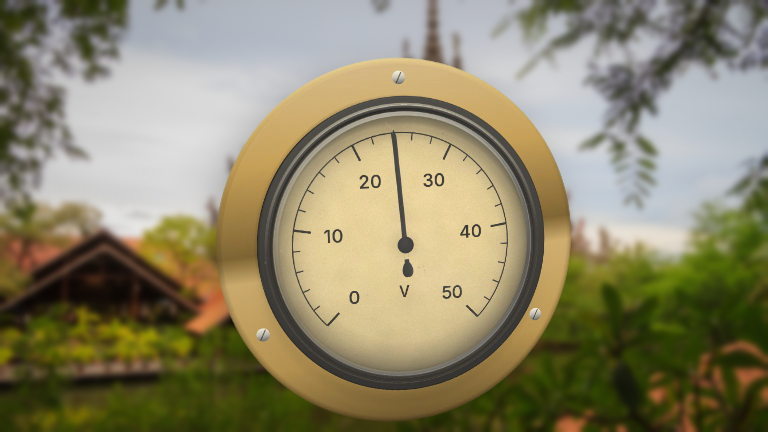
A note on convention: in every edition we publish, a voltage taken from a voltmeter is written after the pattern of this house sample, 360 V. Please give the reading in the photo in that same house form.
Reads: 24 V
